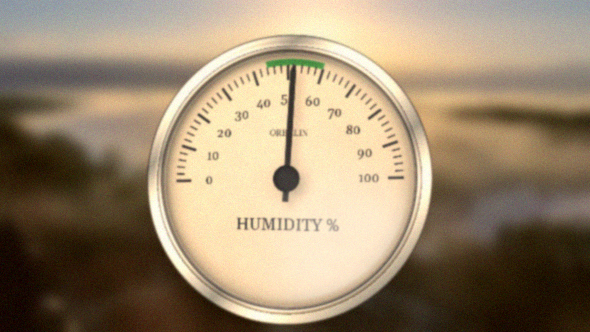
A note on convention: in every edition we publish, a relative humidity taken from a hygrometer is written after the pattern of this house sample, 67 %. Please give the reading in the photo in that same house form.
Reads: 52 %
